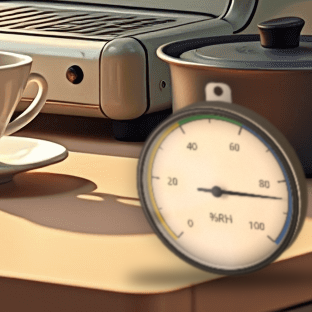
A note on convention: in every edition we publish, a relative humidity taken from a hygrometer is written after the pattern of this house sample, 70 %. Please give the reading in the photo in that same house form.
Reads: 85 %
